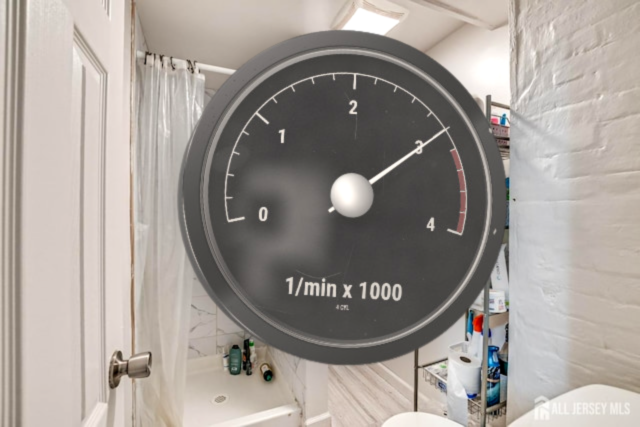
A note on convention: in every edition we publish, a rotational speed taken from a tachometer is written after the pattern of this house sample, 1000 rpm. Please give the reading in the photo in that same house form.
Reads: 3000 rpm
